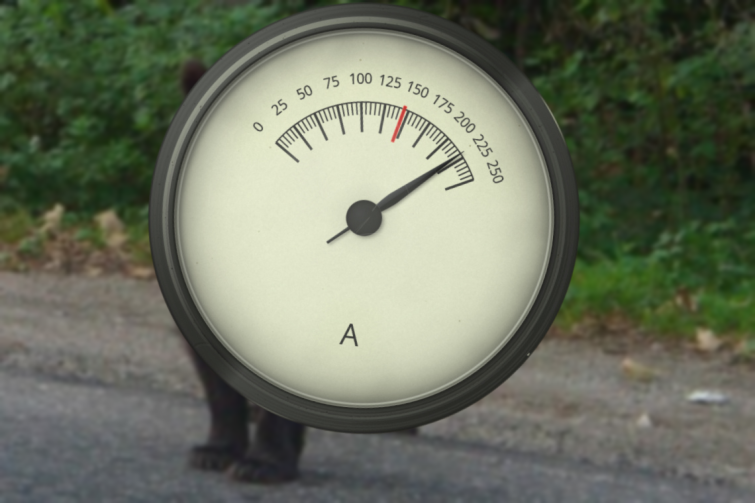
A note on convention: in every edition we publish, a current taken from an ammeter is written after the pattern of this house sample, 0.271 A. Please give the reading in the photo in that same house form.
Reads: 220 A
